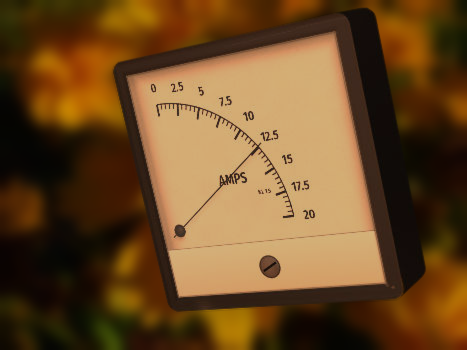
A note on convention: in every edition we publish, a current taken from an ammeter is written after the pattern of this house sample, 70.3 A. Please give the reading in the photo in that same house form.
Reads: 12.5 A
